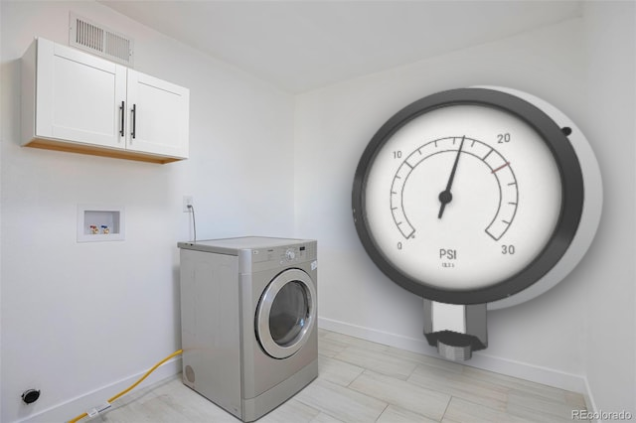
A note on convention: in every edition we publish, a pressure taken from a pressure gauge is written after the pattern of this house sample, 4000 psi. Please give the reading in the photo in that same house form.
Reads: 17 psi
